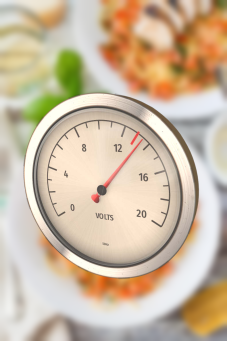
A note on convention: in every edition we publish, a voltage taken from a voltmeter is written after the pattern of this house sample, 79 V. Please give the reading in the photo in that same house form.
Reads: 13.5 V
